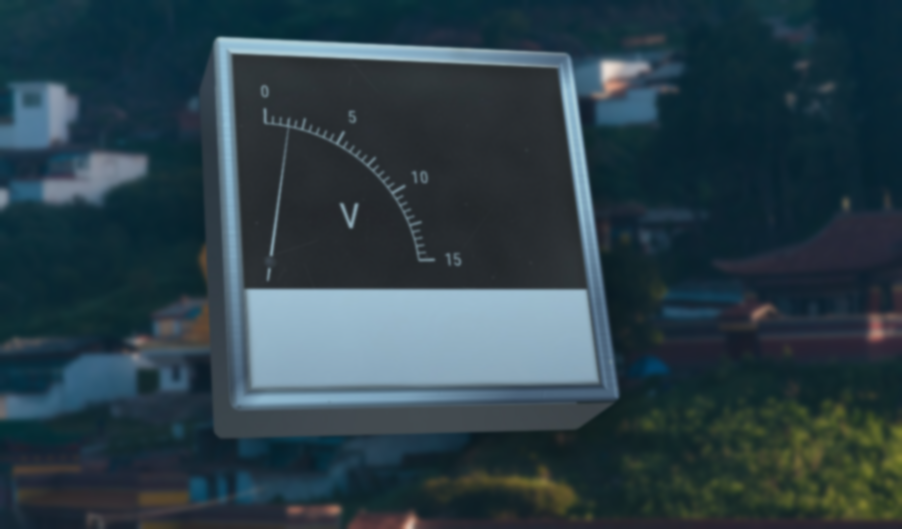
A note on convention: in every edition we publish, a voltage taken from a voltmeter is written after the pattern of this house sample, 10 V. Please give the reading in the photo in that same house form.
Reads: 1.5 V
